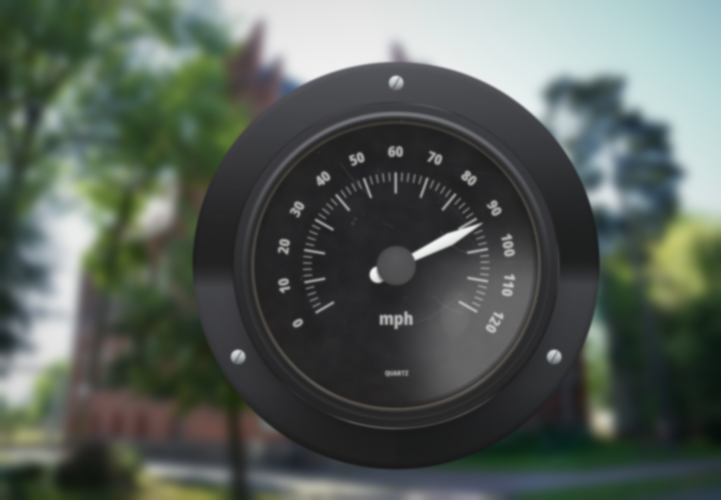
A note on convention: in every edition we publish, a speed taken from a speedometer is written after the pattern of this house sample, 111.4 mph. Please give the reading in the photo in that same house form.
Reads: 92 mph
